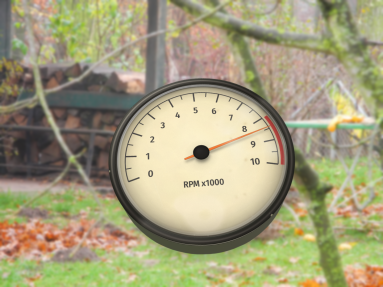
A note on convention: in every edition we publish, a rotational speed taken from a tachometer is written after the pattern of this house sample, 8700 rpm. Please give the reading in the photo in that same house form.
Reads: 8500 rpm
